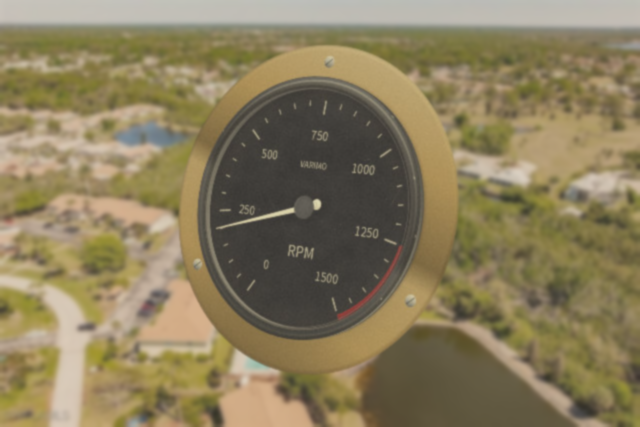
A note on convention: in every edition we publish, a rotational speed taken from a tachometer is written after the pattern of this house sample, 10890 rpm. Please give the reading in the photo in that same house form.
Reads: 200 rpm
